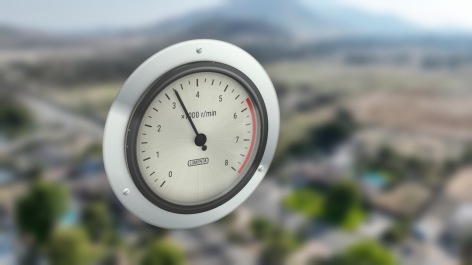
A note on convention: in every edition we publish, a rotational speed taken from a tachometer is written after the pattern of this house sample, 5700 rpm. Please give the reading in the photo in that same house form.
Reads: 3250 rpm
